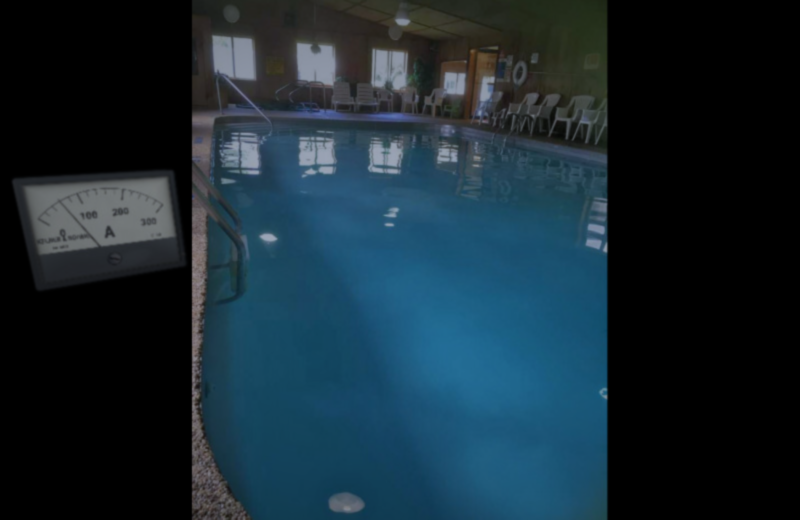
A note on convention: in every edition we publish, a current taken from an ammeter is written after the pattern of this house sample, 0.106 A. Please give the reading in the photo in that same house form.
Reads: 60 A
